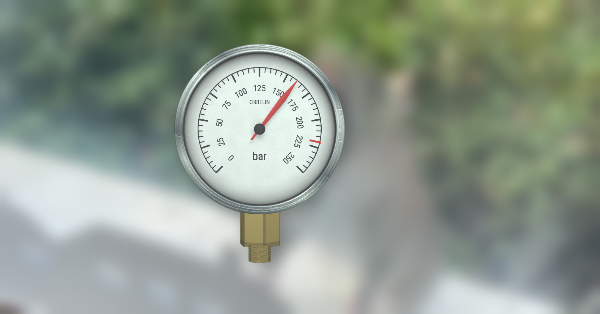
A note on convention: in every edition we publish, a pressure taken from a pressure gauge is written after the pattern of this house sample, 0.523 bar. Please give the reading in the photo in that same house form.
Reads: 160 bar
